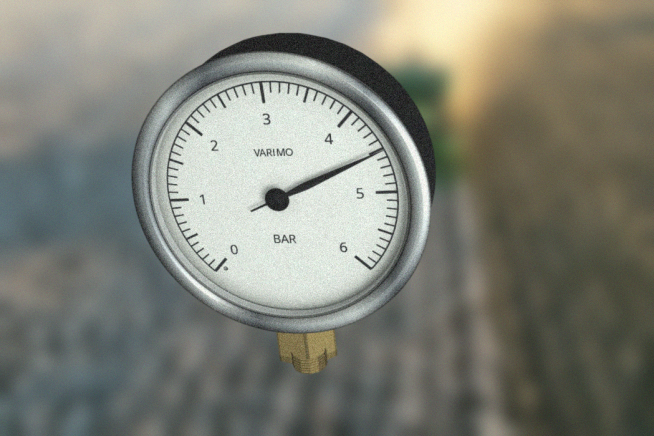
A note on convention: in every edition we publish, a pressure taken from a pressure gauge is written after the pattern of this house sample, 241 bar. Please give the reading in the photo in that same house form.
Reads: 4.5 bar
